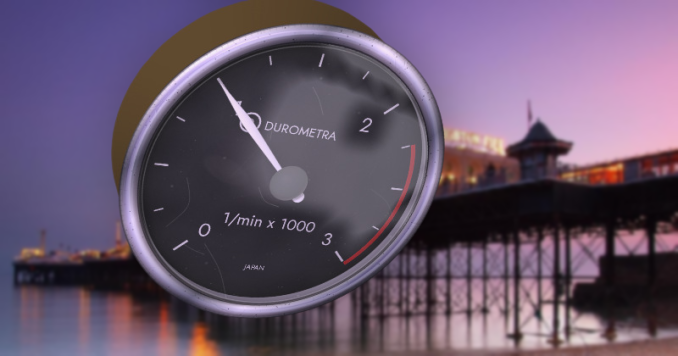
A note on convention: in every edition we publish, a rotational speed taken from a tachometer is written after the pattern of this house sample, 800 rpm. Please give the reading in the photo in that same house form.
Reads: 1000 rpm
